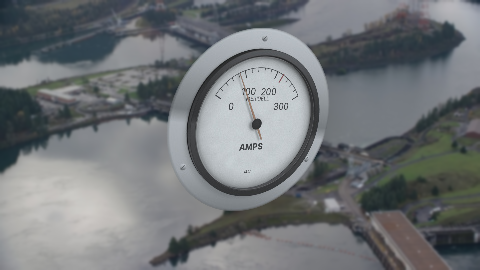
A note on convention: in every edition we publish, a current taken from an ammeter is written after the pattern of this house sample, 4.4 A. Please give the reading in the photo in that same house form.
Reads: 80 A
